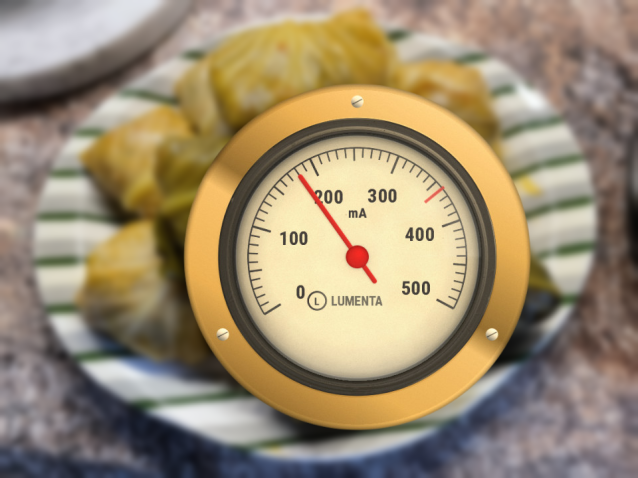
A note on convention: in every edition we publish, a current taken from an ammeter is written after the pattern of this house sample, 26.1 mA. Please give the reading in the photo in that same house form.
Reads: 180 mA
